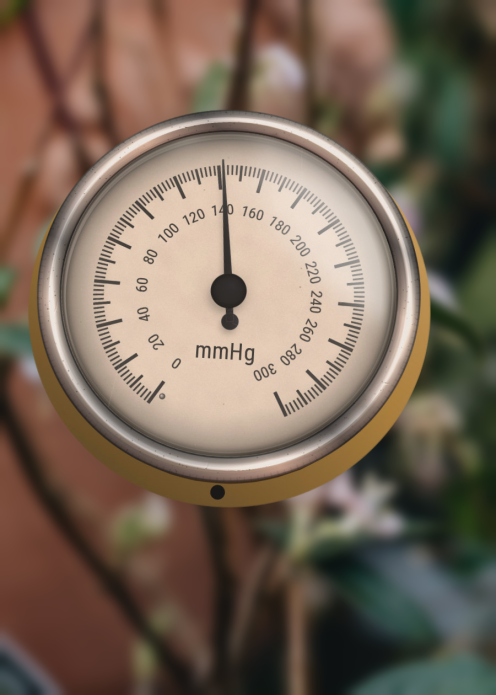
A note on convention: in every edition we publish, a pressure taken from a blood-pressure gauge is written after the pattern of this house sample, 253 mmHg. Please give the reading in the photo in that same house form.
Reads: 142 mmHg
